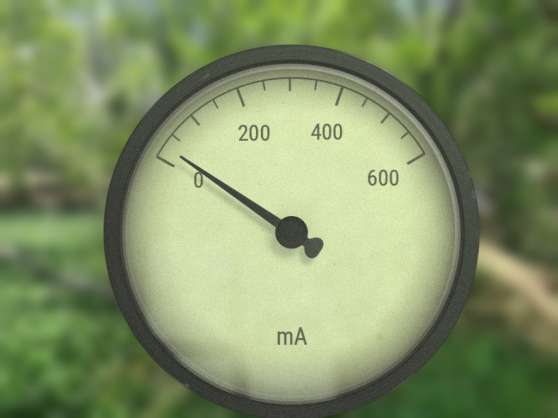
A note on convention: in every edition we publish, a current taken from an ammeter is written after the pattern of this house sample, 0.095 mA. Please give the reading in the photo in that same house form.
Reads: 25 mA
